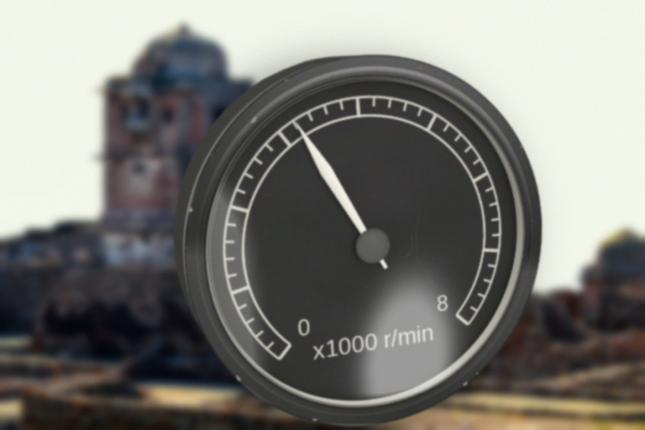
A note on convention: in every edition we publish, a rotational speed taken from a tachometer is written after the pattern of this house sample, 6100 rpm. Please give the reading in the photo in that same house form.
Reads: 3200 rpm
